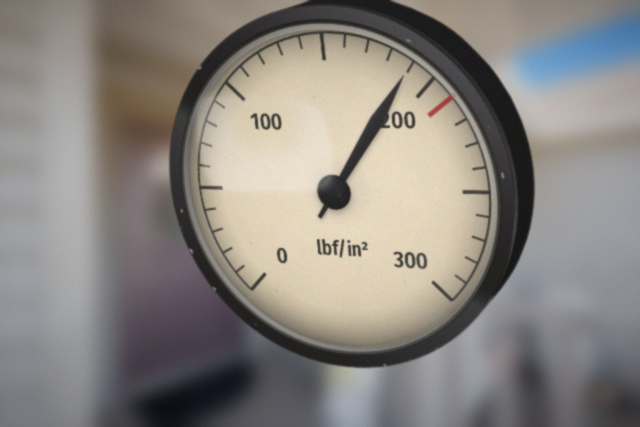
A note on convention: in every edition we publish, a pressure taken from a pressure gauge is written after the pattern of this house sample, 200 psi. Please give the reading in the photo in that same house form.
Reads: 190 psi
